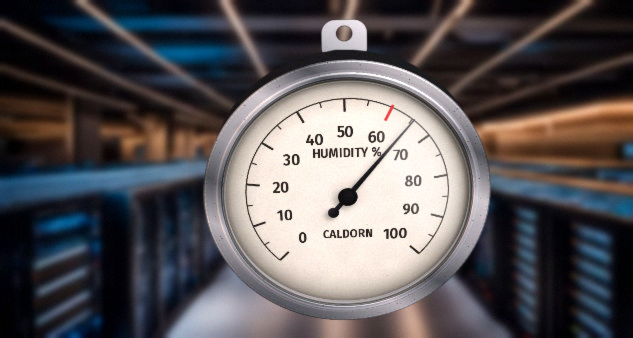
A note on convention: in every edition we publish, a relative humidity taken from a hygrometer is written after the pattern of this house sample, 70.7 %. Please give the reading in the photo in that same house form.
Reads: 65 %
